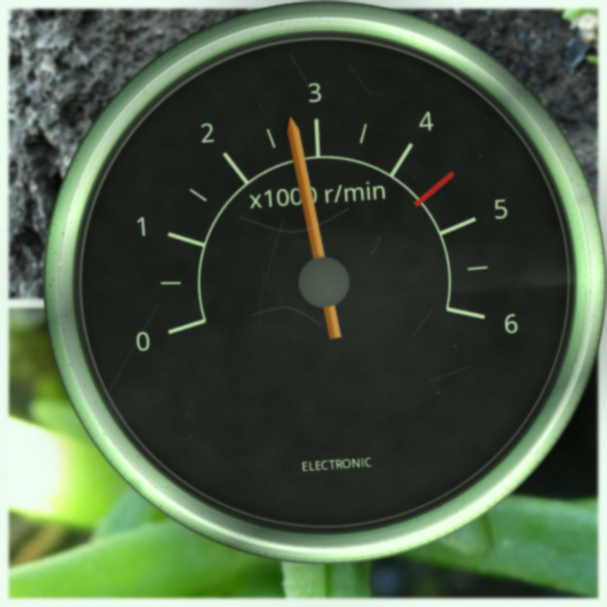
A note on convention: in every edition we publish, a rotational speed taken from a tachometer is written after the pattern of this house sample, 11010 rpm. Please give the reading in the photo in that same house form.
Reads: 2750 rpm
